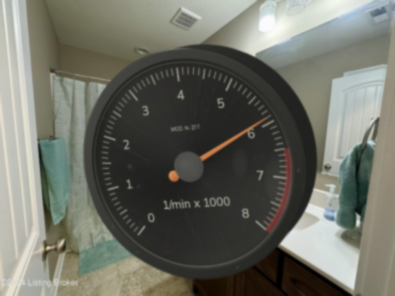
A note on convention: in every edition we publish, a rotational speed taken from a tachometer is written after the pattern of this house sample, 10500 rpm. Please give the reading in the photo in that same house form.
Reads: 5900 rpm
